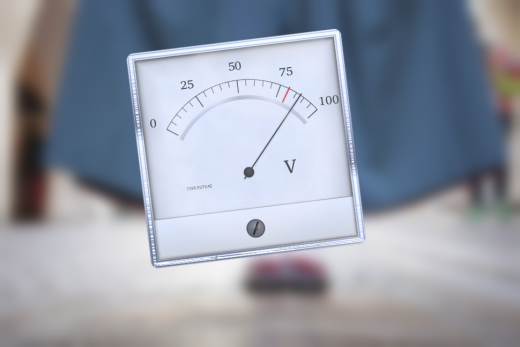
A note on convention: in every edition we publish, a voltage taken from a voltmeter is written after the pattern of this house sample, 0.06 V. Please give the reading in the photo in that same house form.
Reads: 87.5 V
